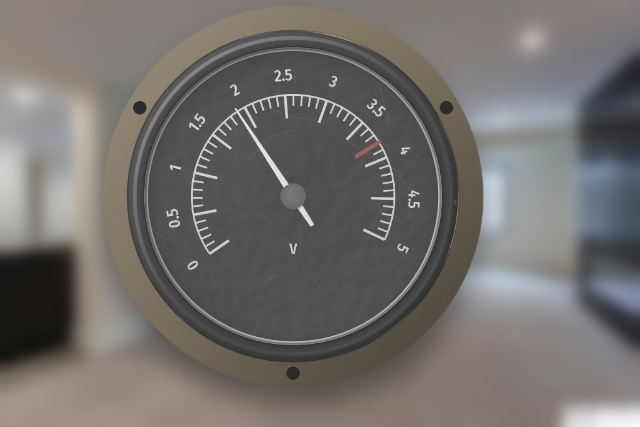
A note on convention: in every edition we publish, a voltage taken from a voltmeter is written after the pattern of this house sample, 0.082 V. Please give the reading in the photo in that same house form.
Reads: 1.9 V
